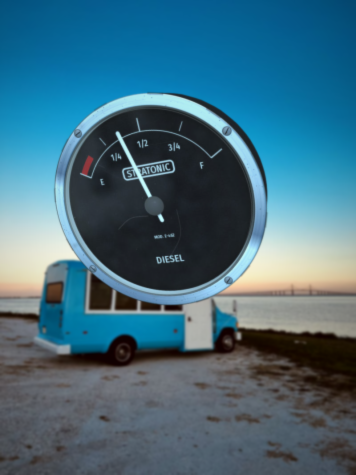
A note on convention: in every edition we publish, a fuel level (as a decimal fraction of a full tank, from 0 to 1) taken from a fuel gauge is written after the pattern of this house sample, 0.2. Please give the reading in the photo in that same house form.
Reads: 0.375
